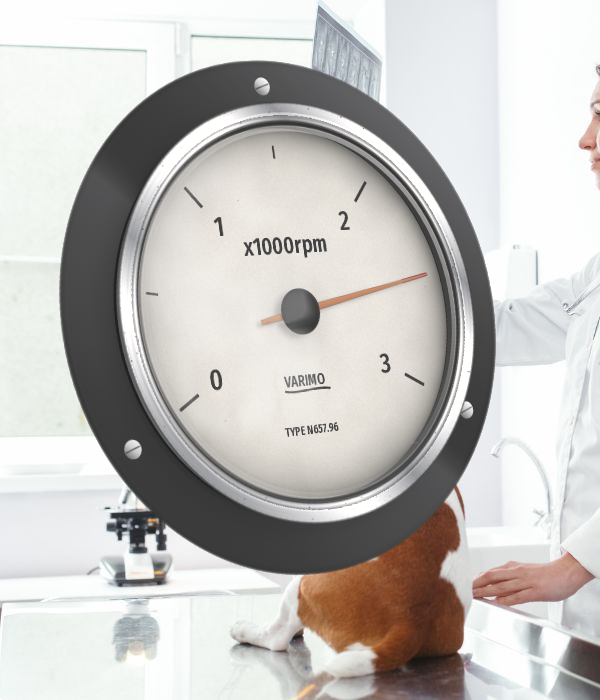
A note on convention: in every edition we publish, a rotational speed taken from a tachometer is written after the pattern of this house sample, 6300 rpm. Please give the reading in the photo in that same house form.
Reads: 2500 rpm
